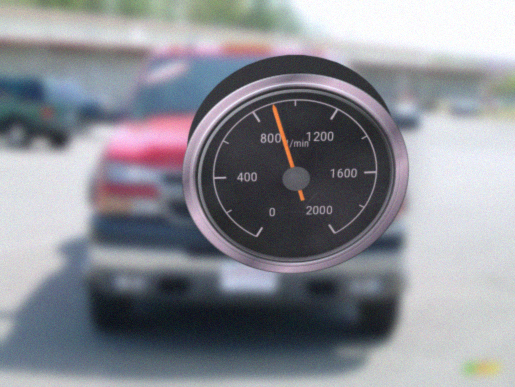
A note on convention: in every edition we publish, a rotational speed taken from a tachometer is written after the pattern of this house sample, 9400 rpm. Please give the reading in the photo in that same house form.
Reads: 900 rpm
